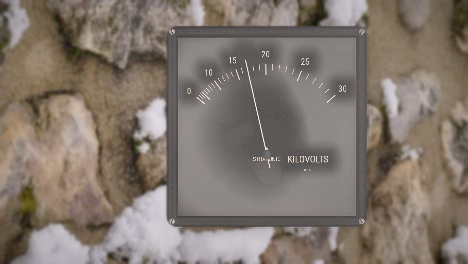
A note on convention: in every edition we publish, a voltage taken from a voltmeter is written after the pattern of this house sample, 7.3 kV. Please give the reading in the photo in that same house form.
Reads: 17 kV
